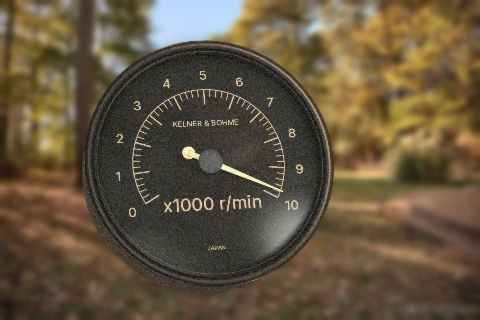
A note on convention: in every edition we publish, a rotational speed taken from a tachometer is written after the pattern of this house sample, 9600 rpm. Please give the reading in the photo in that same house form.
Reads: 9800 rpm
